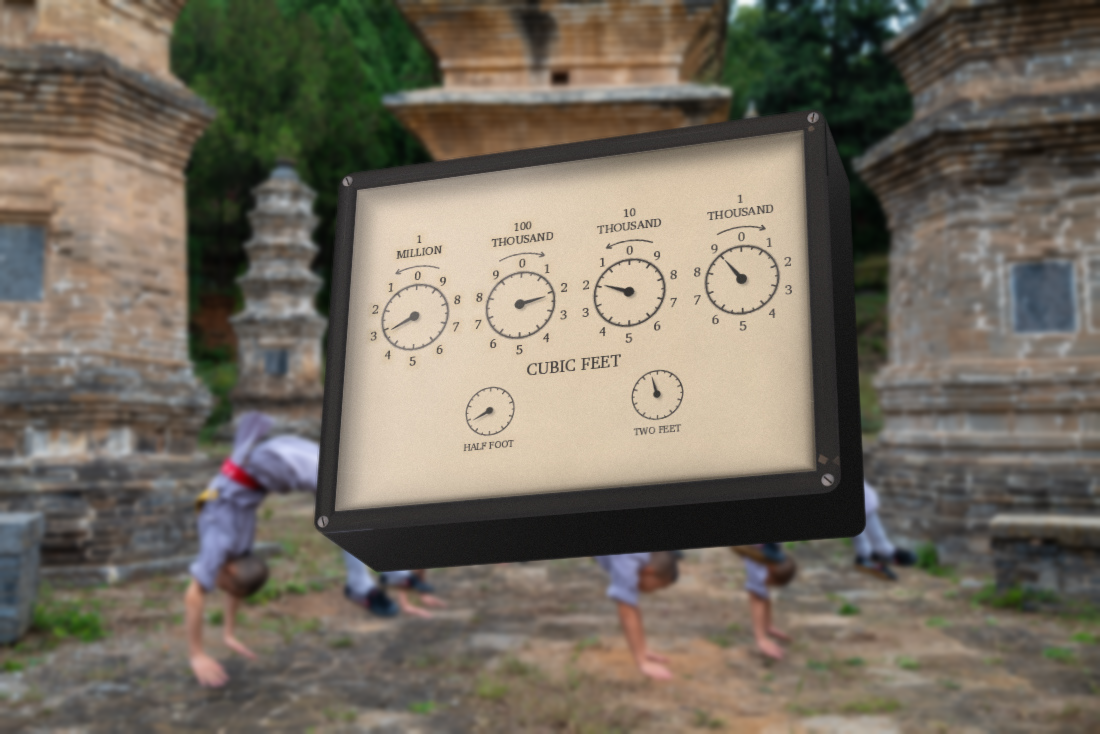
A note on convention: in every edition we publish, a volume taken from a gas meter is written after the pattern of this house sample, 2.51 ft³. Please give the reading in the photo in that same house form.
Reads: 321900 ft³
